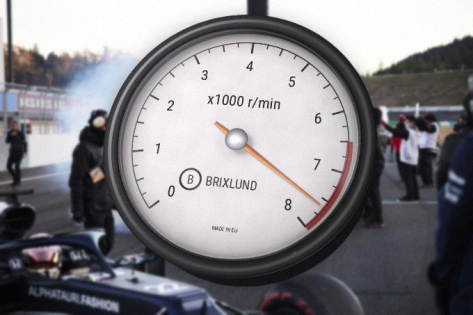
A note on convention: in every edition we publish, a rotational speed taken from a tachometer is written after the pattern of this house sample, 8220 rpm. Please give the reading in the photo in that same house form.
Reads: 7625 rpm
